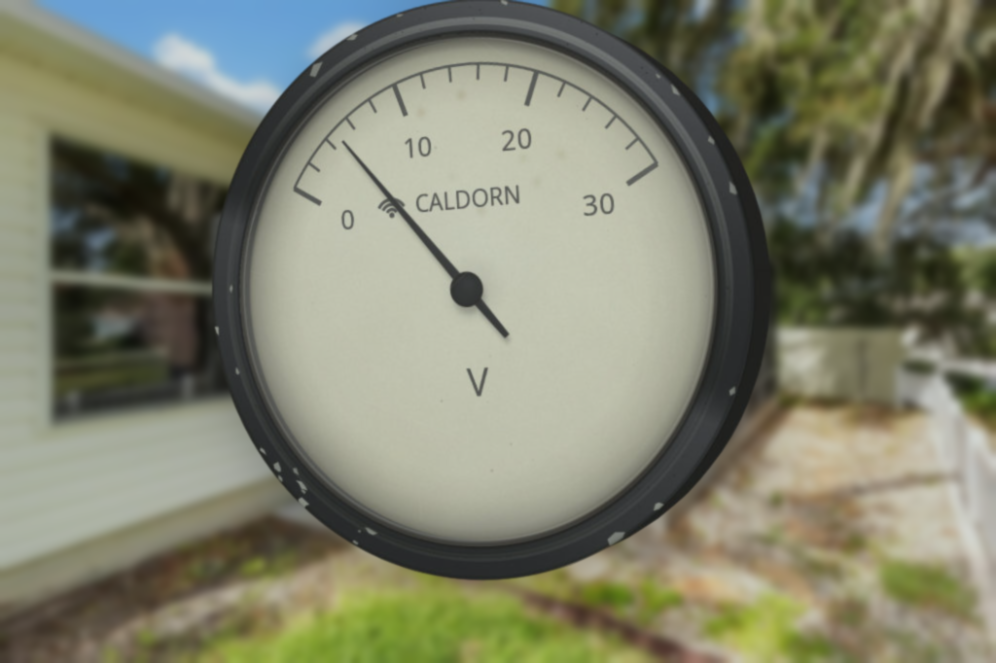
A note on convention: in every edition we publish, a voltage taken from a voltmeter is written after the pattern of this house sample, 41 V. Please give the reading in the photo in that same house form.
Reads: 5 V
